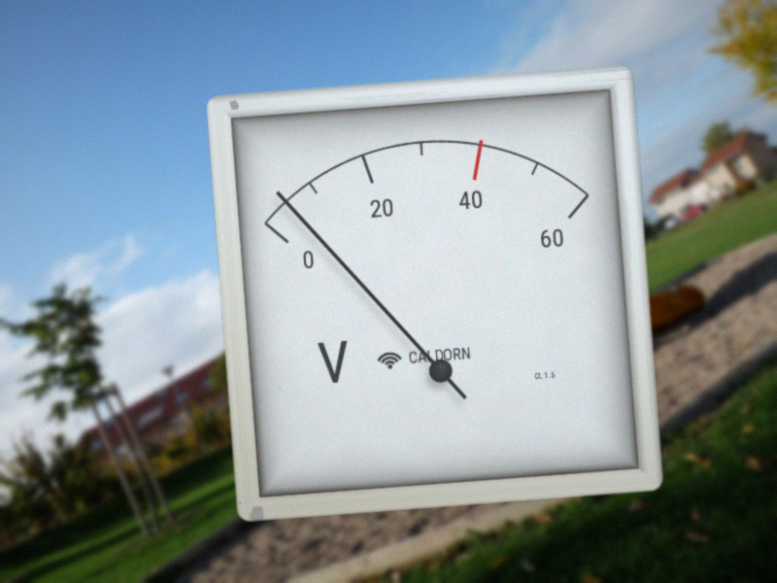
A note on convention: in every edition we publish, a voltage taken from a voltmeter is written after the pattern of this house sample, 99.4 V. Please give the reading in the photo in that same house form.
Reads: 5 V
